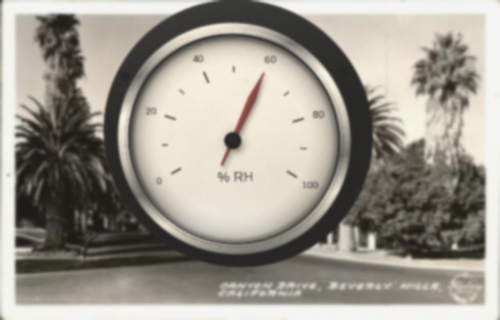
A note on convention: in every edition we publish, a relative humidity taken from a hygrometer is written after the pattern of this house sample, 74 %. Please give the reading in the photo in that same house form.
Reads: 60 %
